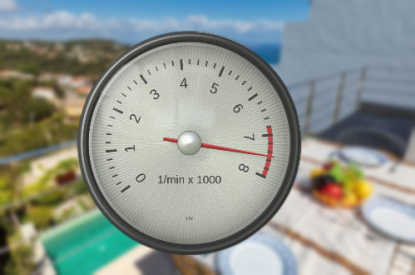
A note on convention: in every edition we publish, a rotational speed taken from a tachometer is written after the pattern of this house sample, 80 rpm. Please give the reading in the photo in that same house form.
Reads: 7500 rpm
